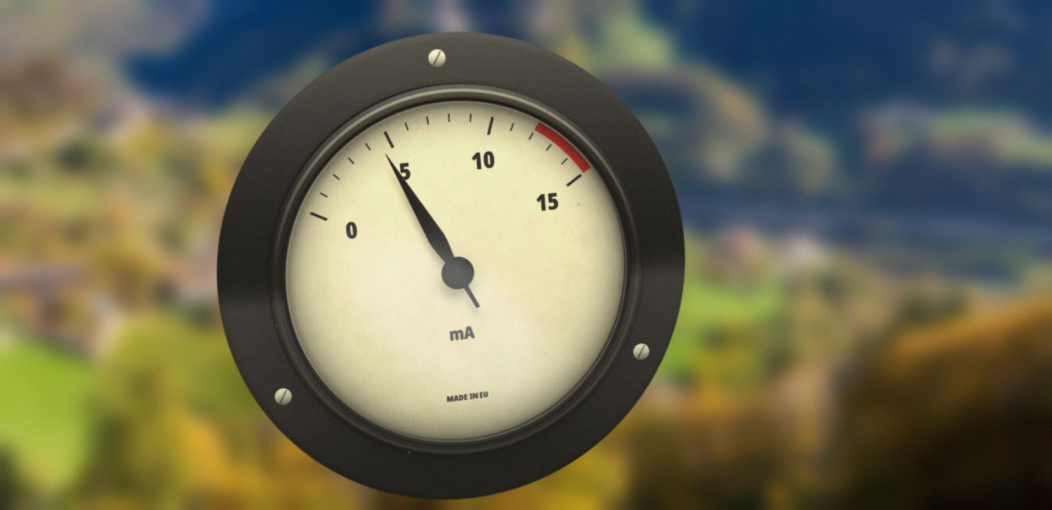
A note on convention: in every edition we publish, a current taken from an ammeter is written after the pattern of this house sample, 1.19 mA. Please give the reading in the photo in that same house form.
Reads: 4.5 mA
